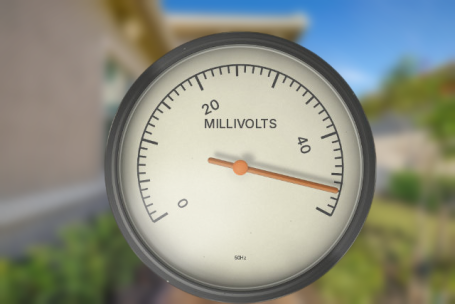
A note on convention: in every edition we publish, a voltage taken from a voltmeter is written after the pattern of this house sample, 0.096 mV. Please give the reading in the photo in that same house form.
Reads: 47 mV
